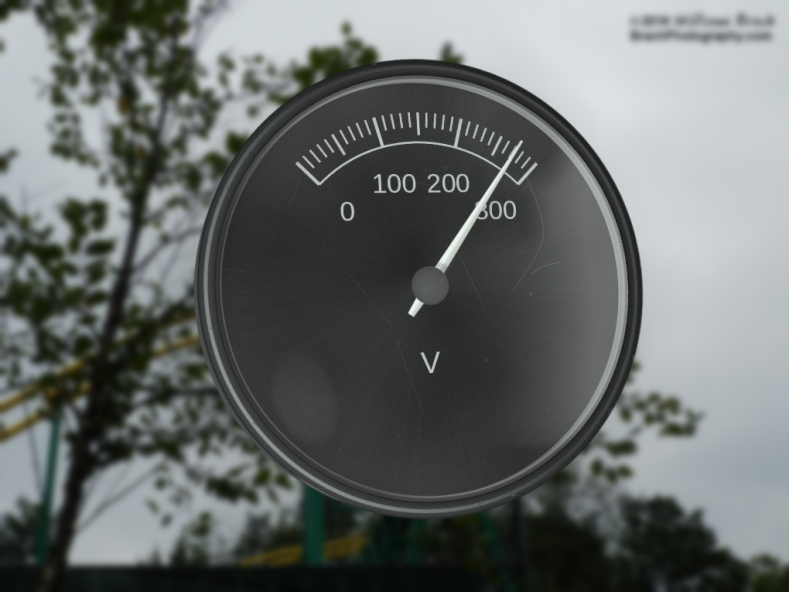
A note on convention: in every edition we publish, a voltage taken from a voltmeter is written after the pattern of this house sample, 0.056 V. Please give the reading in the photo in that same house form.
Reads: 270 V
